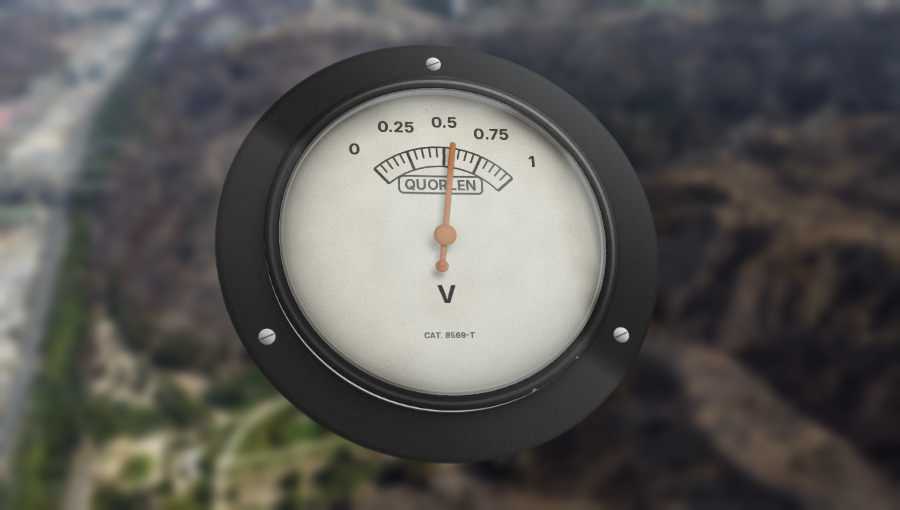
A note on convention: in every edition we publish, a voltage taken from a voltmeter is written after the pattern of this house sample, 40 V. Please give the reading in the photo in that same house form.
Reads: 0.55 V
